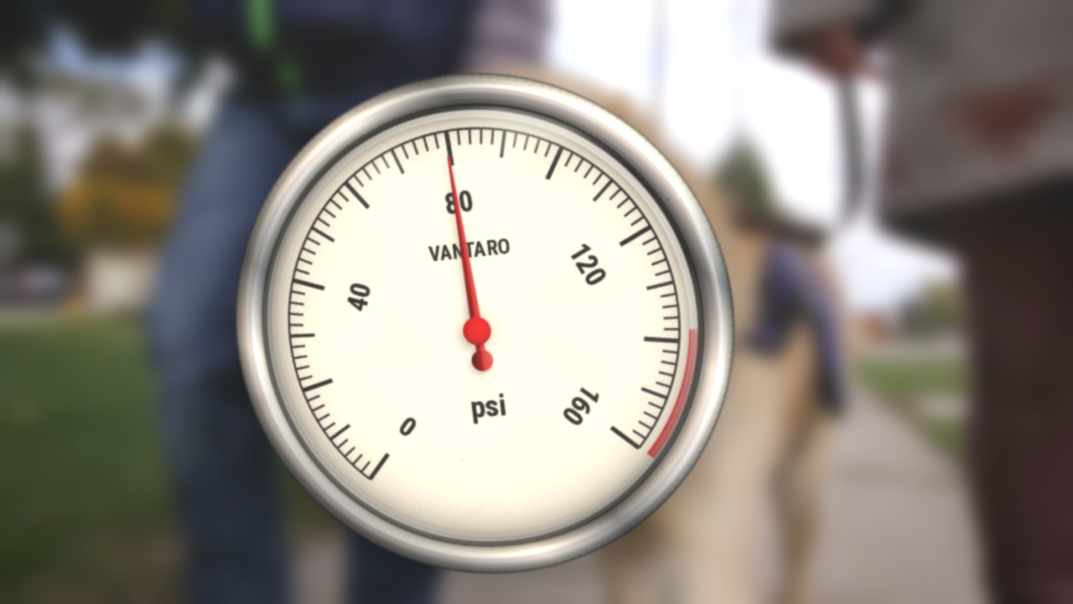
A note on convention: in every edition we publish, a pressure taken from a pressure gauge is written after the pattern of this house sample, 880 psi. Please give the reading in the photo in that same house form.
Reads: 80 psi
